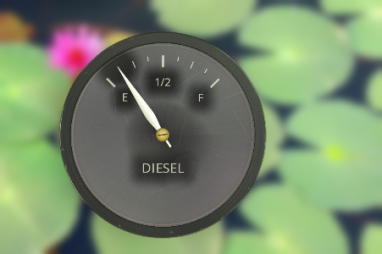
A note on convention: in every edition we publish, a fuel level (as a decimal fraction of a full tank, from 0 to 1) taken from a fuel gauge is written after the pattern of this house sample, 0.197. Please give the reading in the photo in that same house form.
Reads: 0.125
